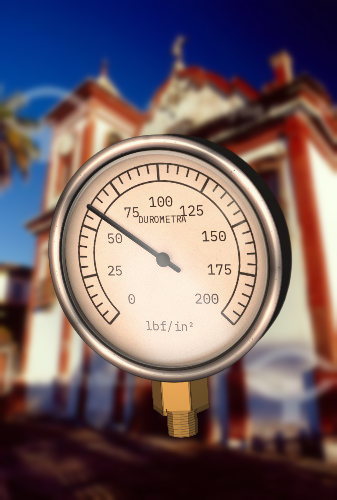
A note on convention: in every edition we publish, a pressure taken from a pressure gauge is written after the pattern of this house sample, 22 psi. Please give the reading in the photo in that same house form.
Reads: 60 psi
